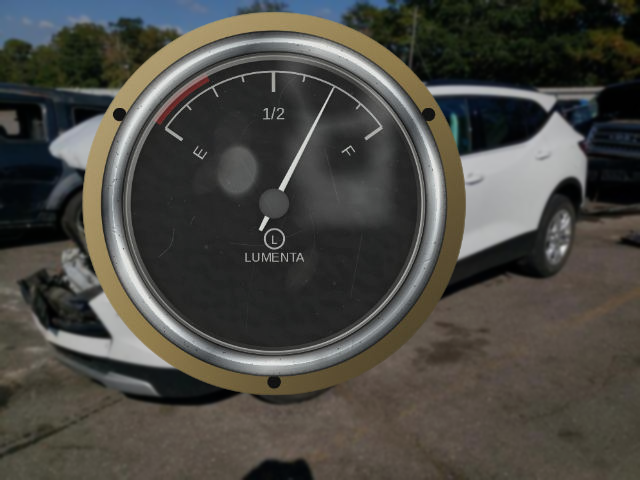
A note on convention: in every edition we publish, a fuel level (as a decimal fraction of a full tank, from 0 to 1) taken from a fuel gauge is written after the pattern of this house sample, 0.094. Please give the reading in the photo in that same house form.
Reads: 0.75
